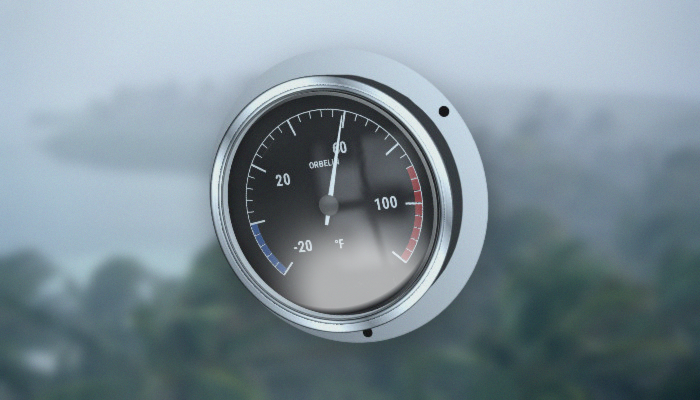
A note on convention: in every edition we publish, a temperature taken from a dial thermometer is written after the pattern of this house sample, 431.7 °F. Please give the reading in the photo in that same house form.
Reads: 60 °F
